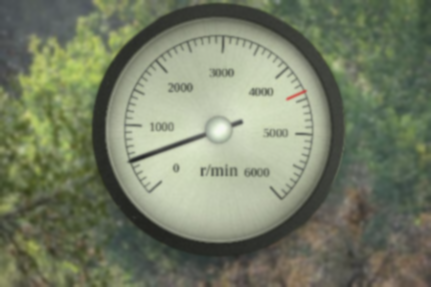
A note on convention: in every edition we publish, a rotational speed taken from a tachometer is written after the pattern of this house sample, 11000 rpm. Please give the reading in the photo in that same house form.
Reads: 500 rpm
